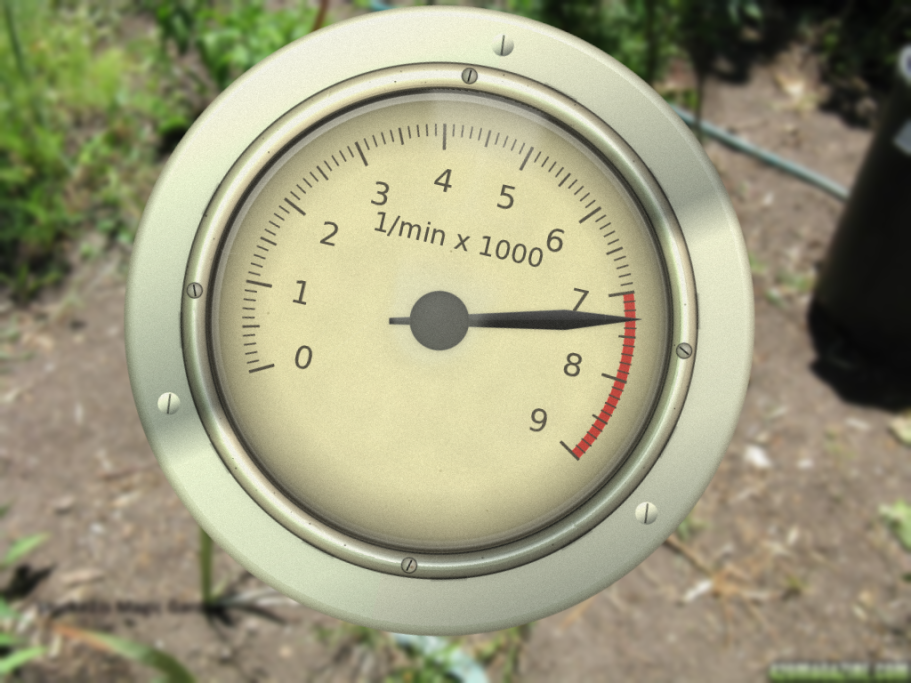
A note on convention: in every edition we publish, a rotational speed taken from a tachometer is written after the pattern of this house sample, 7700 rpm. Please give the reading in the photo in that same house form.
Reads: 7300 rpm
